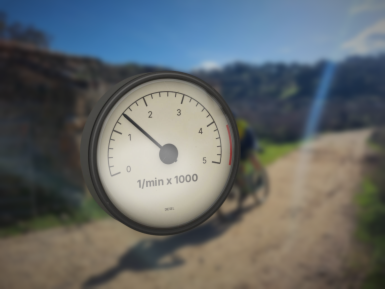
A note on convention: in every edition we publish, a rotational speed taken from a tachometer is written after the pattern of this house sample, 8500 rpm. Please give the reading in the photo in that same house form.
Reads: 1400 rpm
